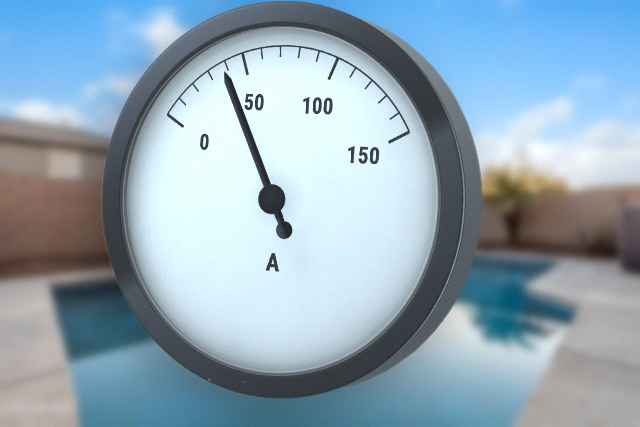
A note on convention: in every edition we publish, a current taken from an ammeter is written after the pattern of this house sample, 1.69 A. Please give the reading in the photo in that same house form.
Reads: 40 A
